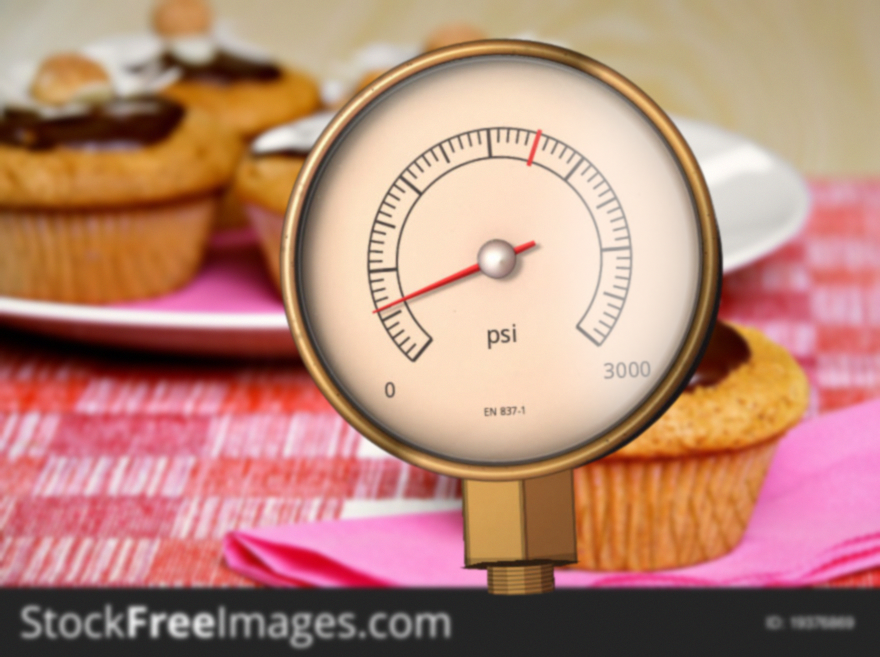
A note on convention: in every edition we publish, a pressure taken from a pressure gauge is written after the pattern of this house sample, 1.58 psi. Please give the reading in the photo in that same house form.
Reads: 300 psi
